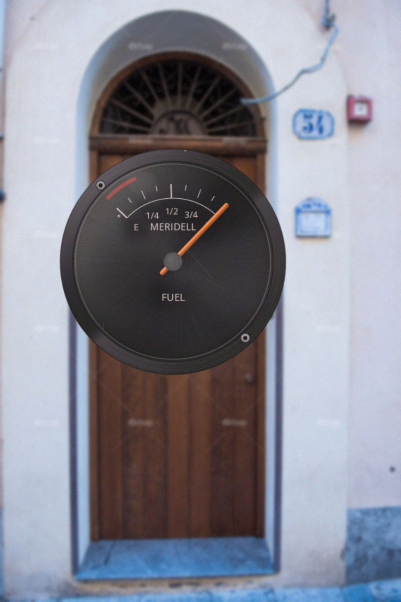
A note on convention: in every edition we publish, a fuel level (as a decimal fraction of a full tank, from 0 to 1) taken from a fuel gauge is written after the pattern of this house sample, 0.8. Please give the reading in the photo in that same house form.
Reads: 1
